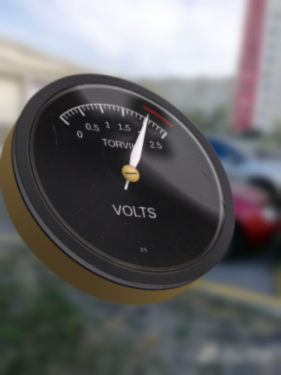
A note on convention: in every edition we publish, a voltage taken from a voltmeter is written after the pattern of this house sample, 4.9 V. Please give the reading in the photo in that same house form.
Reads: 2 V
